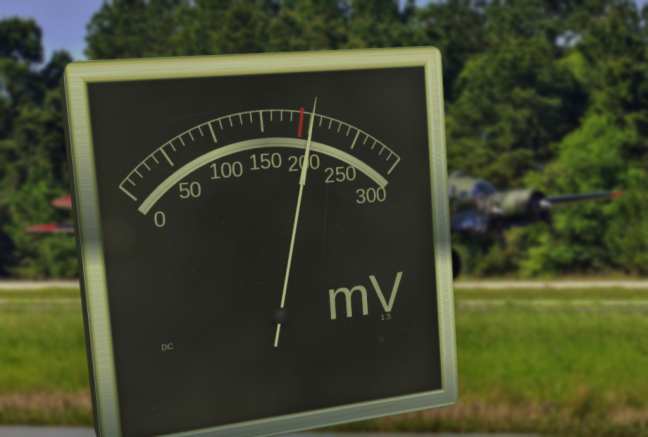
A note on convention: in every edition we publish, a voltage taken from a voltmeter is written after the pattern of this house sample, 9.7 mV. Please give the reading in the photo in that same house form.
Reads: 200 mV
